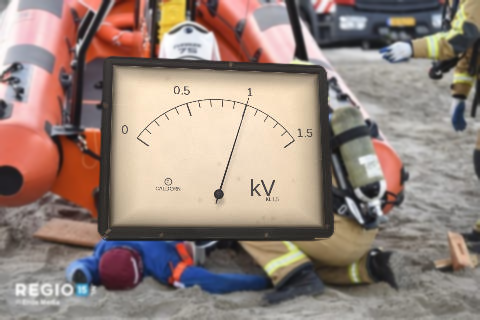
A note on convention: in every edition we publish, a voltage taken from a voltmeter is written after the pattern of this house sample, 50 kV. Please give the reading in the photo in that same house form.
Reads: 1 kV
